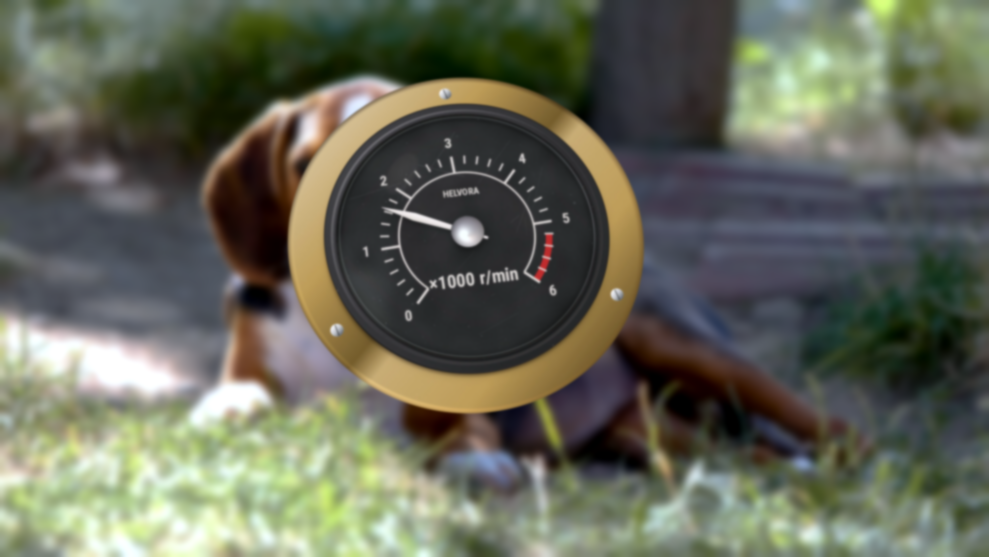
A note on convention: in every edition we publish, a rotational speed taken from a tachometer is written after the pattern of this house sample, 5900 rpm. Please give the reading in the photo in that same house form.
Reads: 1600 rpm
